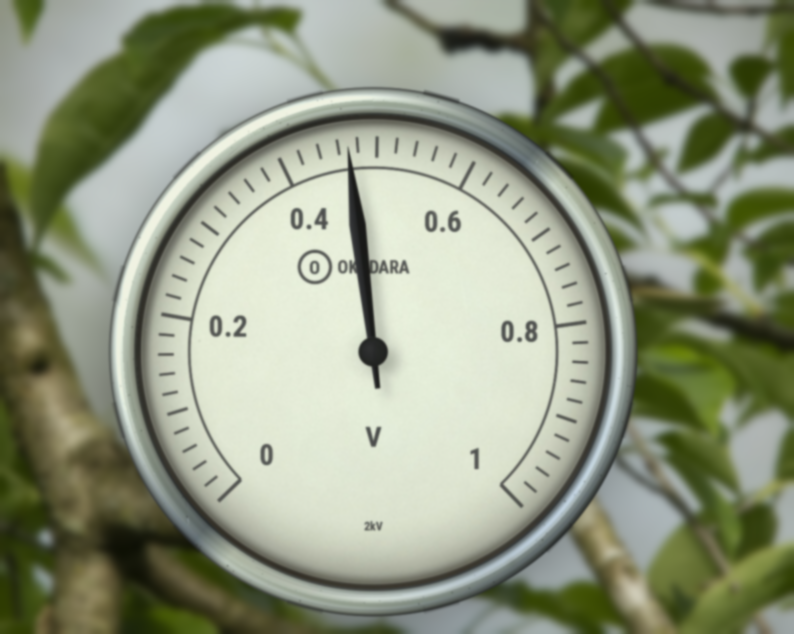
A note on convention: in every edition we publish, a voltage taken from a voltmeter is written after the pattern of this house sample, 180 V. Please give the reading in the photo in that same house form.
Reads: 0.47 V
